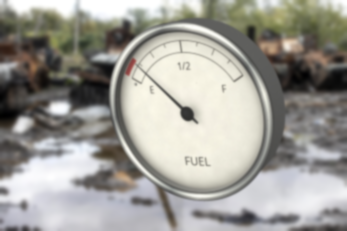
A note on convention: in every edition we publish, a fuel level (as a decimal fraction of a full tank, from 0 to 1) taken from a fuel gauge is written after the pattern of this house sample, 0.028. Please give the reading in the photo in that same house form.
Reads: 0.125
